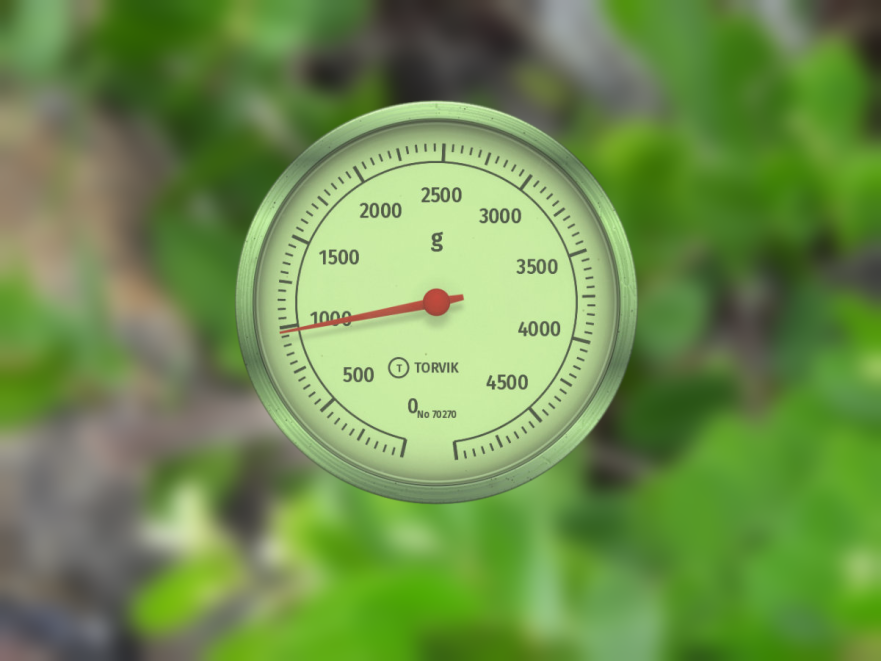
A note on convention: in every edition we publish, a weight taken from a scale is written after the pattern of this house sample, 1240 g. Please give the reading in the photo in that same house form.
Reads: 975 g
